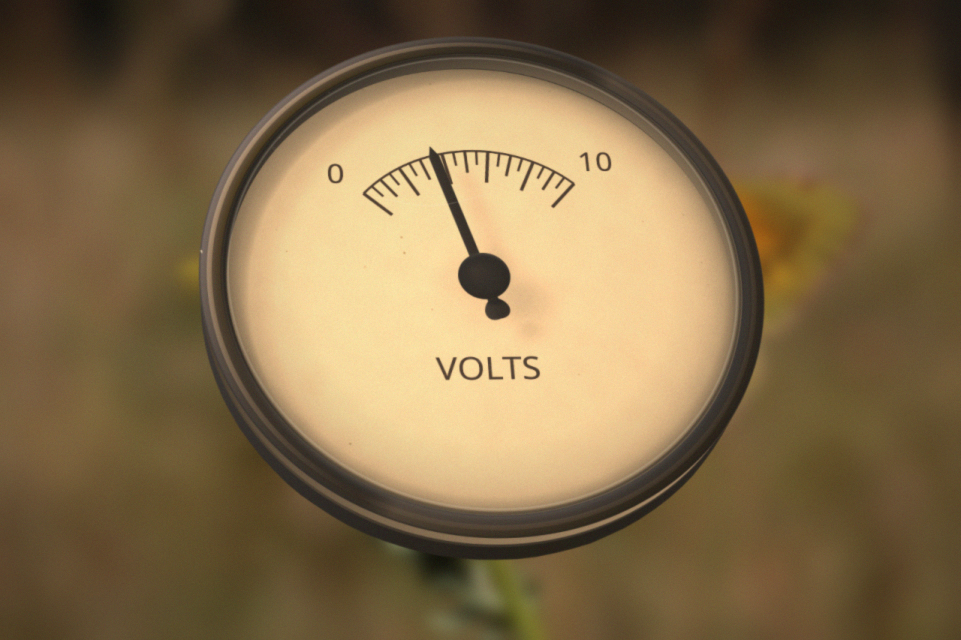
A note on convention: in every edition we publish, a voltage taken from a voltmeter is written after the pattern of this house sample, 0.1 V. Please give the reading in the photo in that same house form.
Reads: 3.5 V
